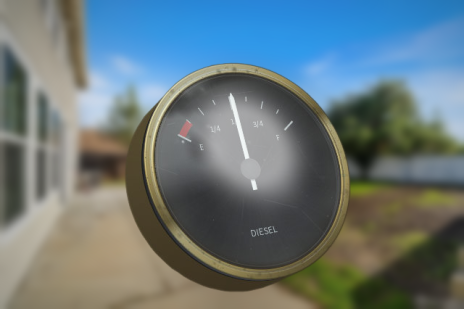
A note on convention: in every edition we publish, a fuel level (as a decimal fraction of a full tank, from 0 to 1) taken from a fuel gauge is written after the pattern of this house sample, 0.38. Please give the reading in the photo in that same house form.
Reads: 0.5
